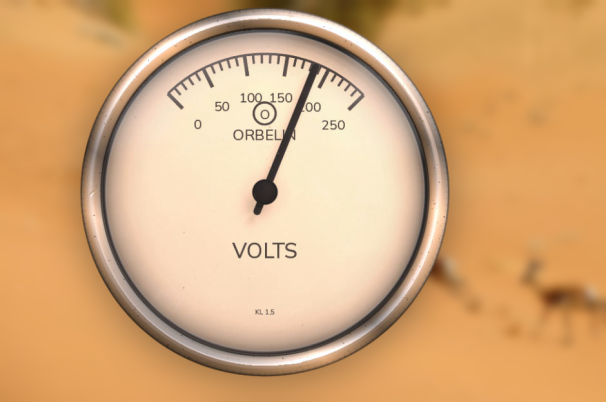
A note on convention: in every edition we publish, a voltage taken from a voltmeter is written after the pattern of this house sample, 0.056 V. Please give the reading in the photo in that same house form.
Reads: 185 V
